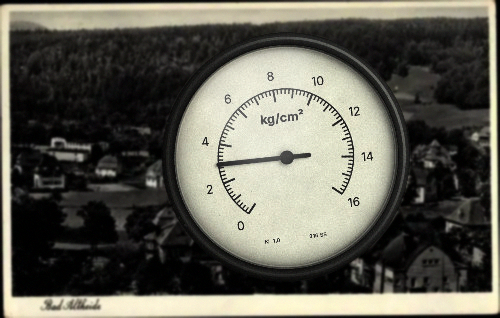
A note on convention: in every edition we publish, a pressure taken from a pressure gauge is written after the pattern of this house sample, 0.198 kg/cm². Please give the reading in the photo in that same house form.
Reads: 3 kg/cm²
